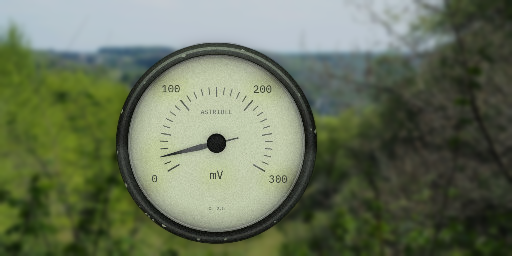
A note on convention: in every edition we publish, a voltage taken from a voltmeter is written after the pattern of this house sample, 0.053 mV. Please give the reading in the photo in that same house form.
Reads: 20 mV
